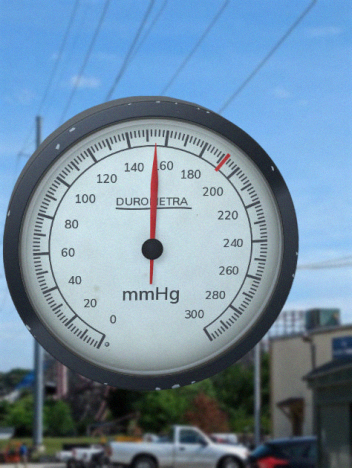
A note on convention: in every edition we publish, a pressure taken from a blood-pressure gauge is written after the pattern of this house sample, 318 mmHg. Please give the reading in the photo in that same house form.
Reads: 154 mmHg
